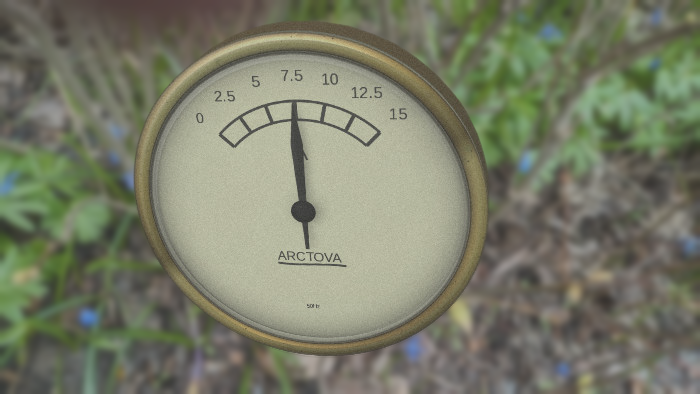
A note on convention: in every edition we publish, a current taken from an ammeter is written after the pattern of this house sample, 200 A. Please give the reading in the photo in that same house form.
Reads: 7.5 A
